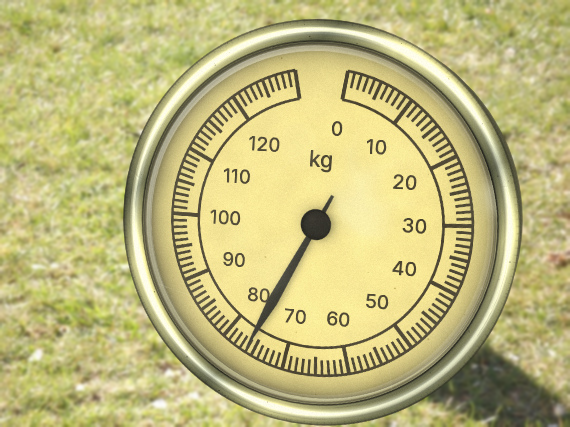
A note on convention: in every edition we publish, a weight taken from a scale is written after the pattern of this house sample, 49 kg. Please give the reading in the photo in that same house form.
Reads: 76 kg
